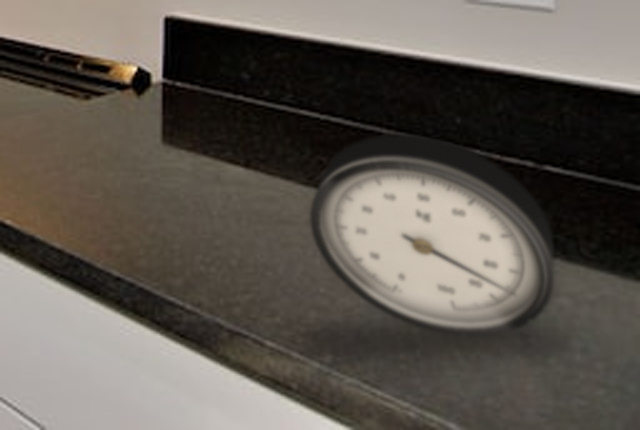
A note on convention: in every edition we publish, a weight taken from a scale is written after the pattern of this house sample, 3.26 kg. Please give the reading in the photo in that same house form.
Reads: 85 kg
